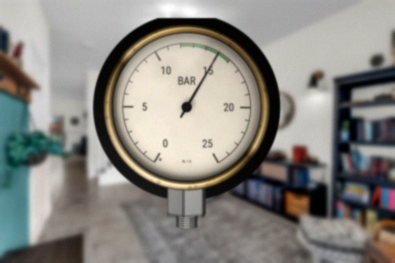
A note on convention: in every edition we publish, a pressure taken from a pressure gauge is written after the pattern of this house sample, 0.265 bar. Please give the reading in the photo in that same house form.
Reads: 15 bar
